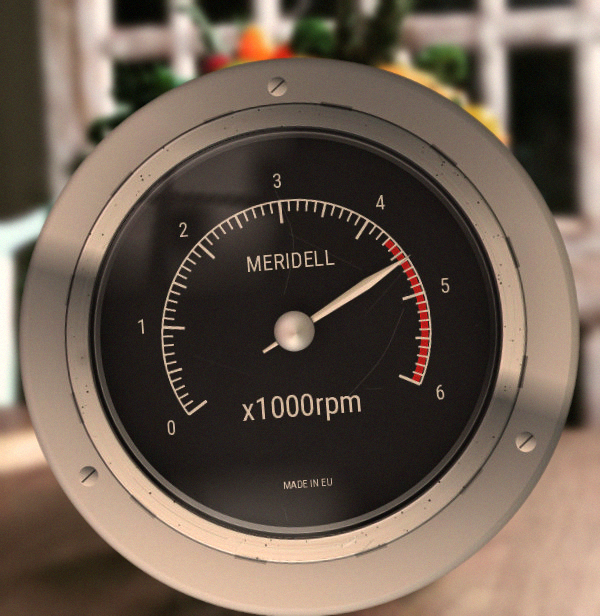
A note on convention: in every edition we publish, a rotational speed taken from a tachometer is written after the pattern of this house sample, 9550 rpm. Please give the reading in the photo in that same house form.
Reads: 4600 rpm
